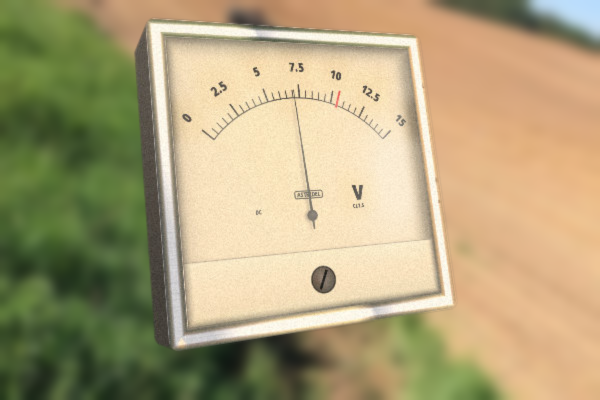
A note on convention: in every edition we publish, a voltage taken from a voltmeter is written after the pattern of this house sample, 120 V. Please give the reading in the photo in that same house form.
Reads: 7 V
